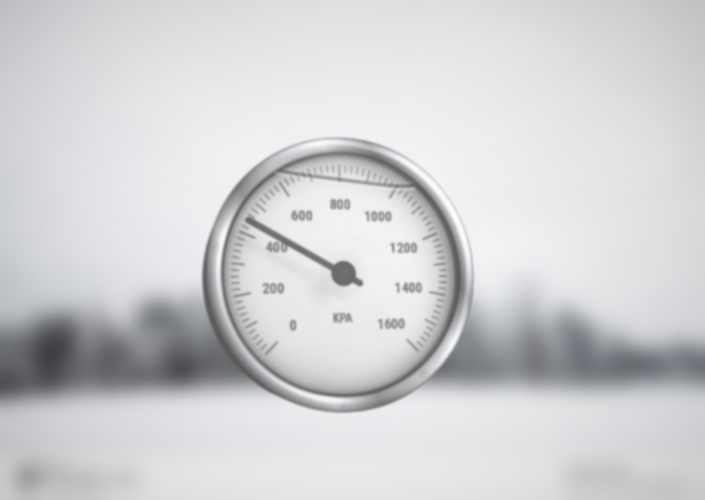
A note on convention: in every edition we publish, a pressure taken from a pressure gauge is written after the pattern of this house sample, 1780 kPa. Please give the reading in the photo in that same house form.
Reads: 440 kPa
